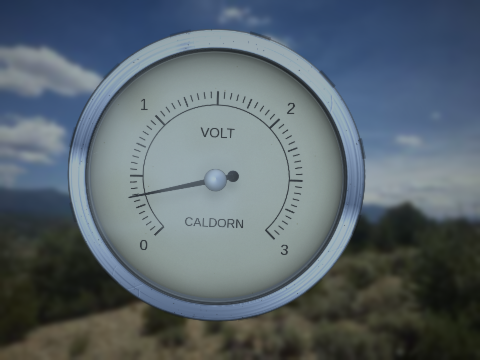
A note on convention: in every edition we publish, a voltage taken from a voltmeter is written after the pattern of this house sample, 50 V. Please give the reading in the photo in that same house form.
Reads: 0.35 V
